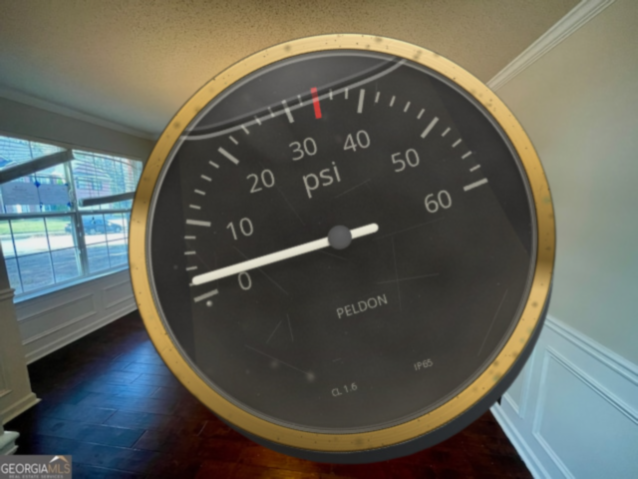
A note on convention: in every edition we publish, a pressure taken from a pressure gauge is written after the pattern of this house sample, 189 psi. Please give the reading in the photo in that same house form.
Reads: 2 psi
